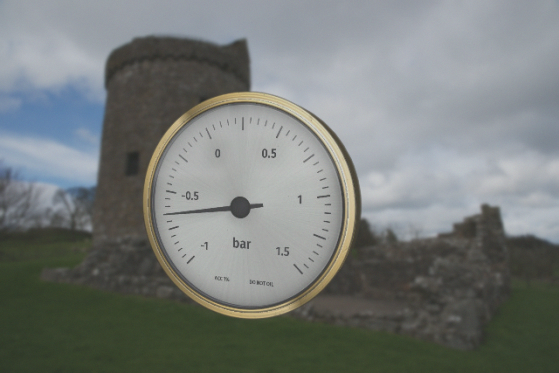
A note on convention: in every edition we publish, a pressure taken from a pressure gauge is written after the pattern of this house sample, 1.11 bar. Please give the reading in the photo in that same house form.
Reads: -0.65 bar
